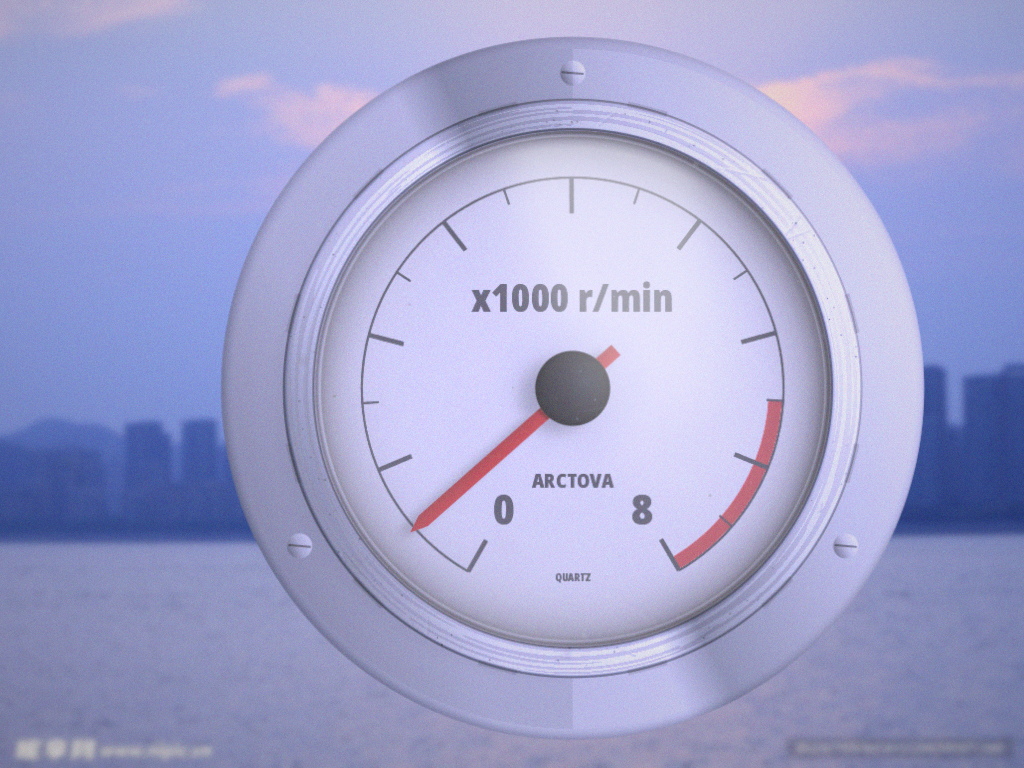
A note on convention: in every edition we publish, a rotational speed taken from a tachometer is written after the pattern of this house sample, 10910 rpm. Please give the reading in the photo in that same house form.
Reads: 500 rpm
